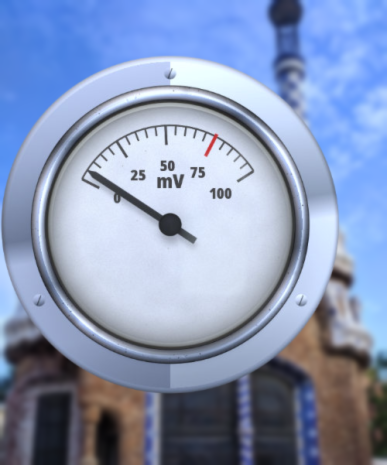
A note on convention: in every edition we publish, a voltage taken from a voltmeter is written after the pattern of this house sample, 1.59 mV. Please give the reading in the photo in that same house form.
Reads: 5 mV
